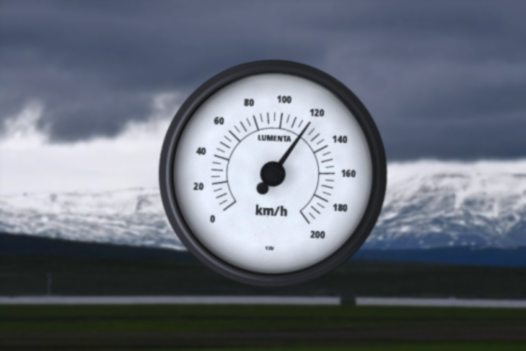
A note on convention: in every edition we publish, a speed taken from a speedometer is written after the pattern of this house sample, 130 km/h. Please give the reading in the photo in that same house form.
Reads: 120 km/h
